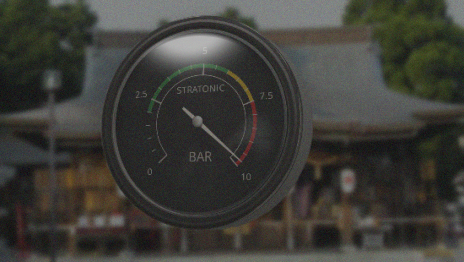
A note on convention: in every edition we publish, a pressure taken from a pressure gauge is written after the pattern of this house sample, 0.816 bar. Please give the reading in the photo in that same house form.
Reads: 9.75 bar
